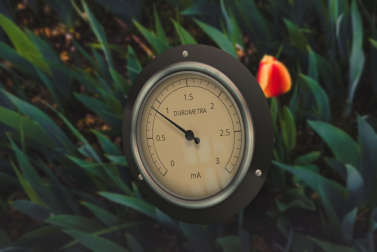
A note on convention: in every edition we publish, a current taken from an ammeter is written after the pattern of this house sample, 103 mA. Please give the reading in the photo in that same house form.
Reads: 0.9 mA
